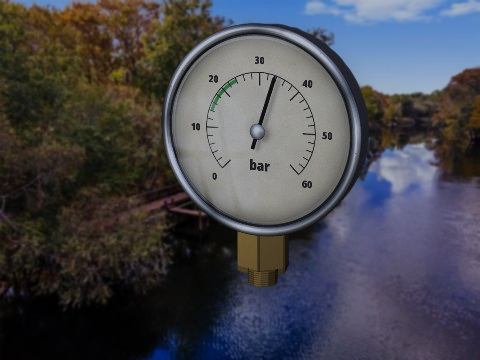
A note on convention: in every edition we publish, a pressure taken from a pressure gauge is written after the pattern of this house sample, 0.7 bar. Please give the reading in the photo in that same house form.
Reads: 34 bar
